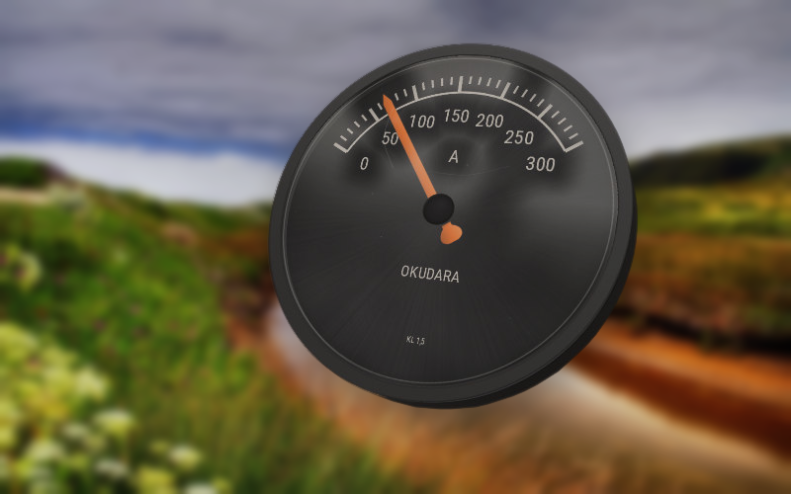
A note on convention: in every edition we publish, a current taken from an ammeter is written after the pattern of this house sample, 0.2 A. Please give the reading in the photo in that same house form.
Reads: 70 A
